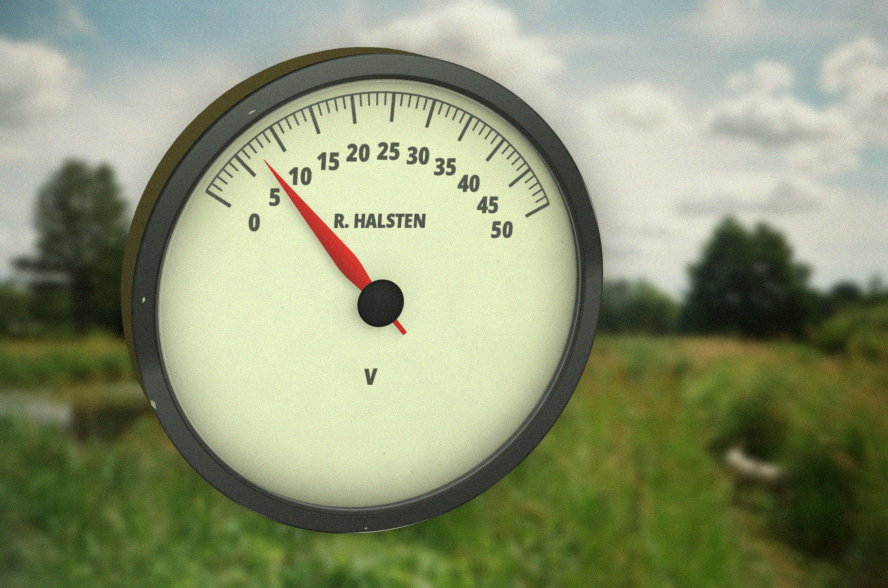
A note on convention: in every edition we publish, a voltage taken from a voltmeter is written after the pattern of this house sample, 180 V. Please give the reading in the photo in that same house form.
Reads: 7 V
